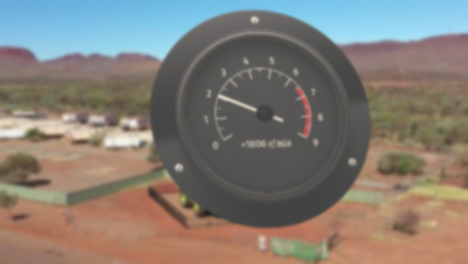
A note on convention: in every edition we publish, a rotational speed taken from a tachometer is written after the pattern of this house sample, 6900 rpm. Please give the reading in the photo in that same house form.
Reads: 2000 rpm
